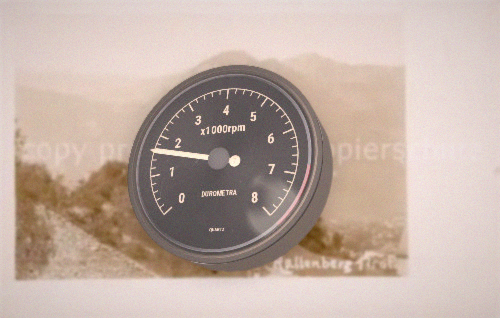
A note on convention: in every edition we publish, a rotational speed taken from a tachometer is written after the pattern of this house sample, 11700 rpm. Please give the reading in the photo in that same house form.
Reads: 1600 rpm
